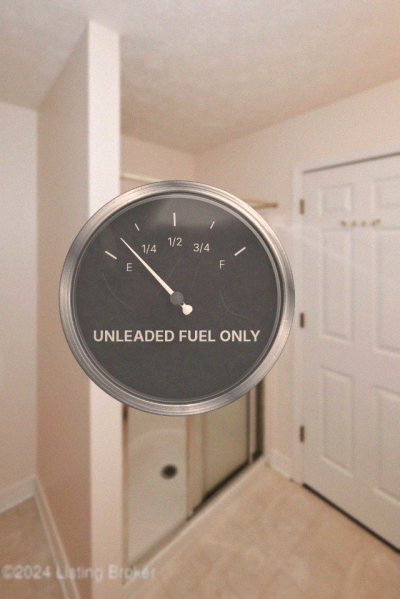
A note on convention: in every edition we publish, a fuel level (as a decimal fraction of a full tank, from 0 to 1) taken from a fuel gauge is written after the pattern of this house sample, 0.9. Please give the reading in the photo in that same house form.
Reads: 0.125
